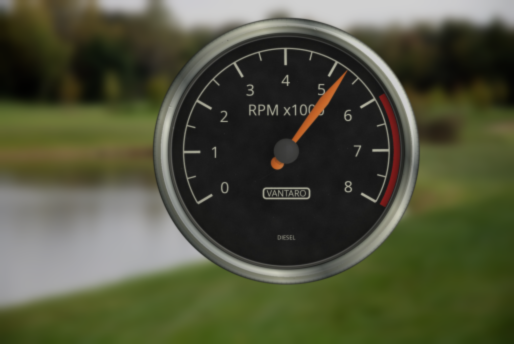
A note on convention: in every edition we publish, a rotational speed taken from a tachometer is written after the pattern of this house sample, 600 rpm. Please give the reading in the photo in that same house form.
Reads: 5250 rpm
